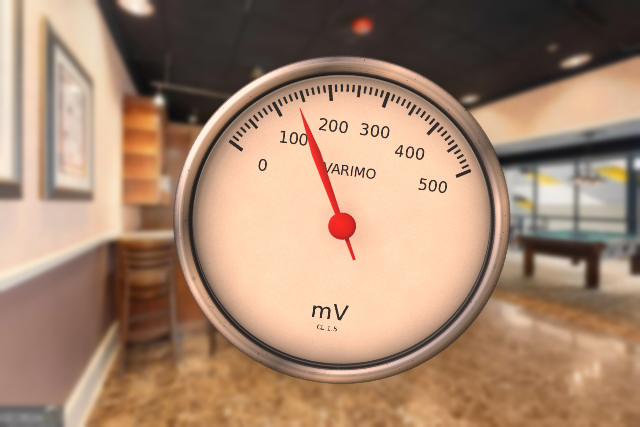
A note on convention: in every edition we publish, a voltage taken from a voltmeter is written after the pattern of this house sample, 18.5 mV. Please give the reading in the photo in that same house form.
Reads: 140 mV
